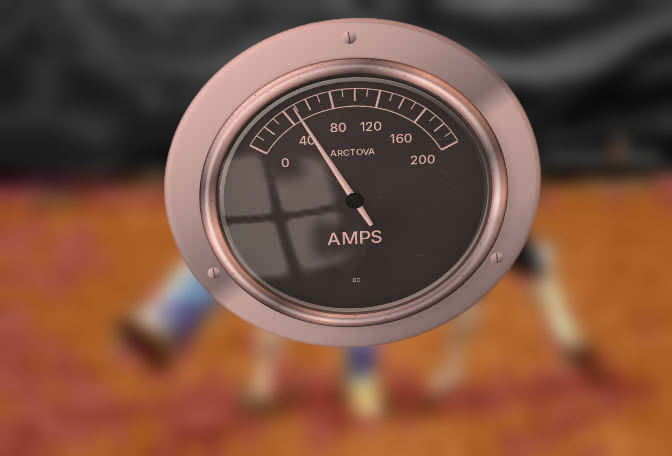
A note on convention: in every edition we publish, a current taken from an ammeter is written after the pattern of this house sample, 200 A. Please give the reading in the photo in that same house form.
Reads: 50 A
